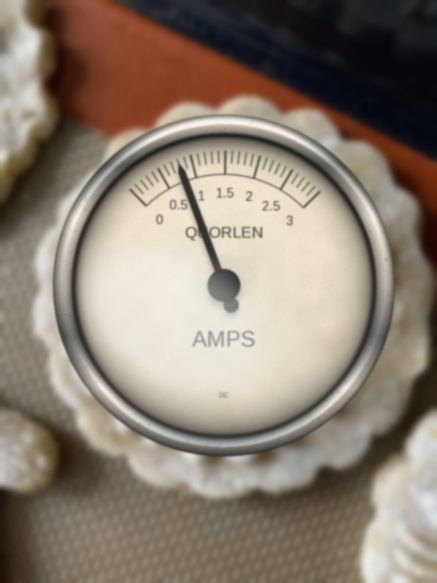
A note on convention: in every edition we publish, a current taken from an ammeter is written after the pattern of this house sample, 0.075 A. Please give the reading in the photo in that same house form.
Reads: 0.8 A
